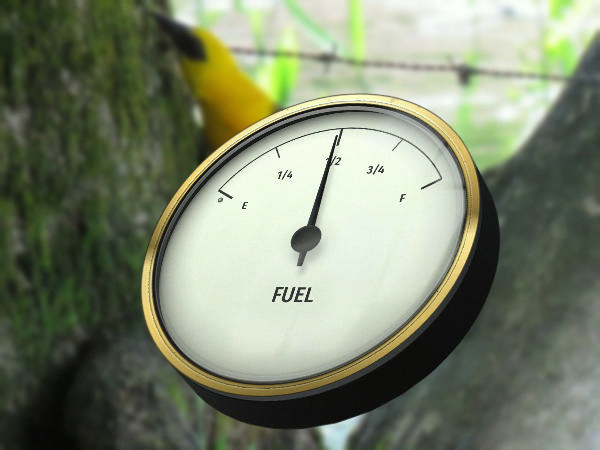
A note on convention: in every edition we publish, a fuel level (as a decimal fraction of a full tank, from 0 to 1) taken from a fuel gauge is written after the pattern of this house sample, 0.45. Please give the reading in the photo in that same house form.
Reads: 0.5
